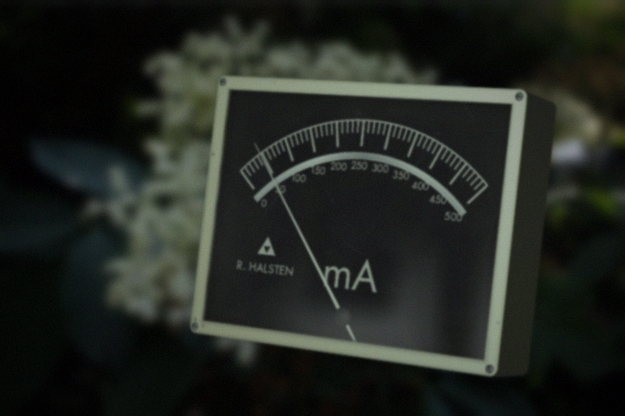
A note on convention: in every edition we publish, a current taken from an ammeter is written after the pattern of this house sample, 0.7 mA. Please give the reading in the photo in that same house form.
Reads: 50 mA
